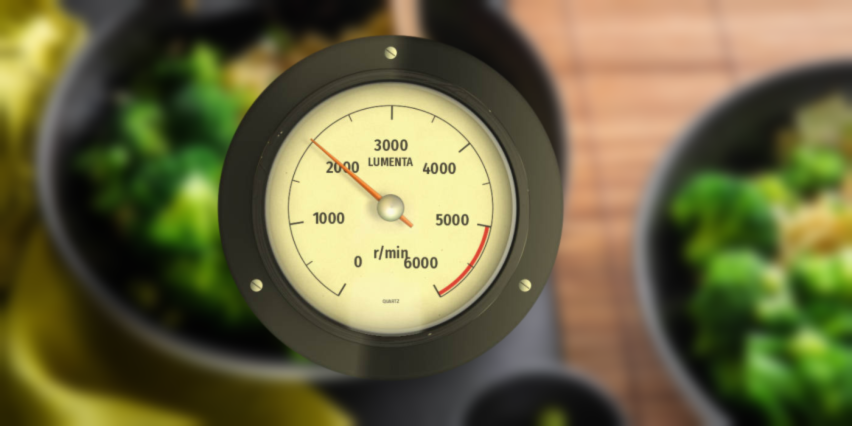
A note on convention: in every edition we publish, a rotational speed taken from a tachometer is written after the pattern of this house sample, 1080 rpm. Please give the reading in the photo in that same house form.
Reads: 2000 rpm
